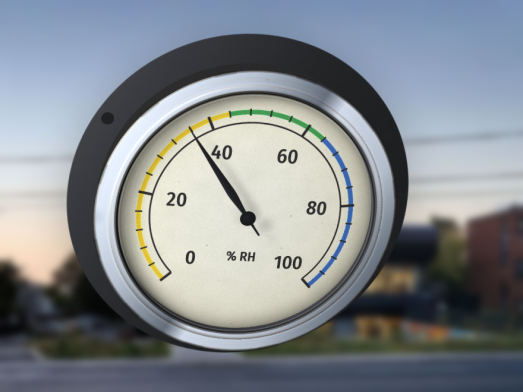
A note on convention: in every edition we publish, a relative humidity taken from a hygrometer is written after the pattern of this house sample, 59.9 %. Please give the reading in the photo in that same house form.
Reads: 36 %
